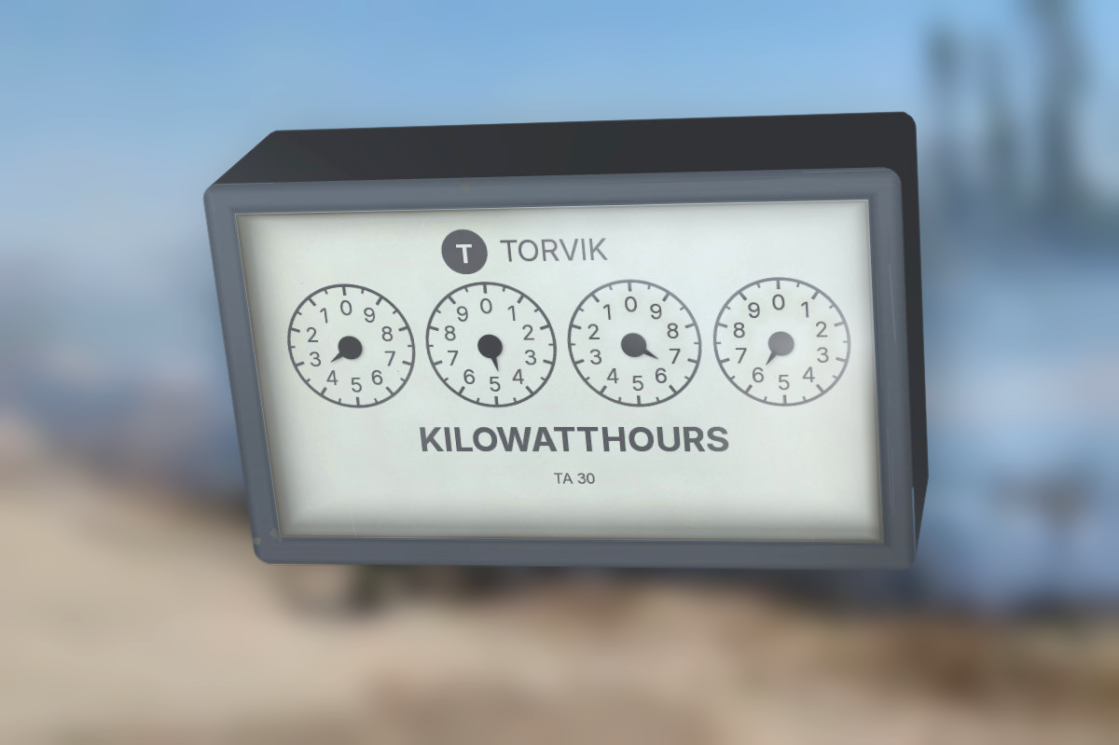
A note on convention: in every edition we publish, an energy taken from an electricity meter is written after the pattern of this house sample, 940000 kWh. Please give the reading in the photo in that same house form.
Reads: 3466 kWh
